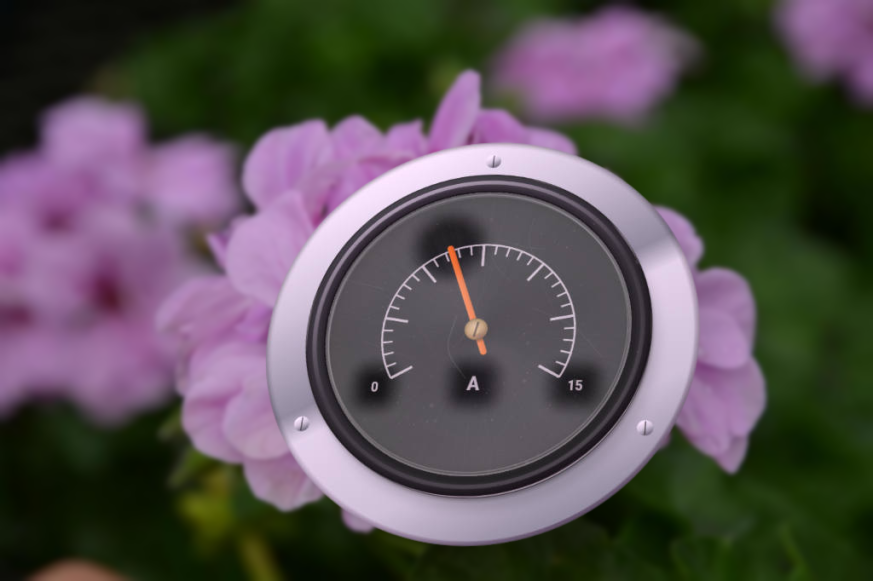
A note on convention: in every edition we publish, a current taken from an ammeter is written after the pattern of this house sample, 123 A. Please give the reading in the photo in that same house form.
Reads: 6.25 A
